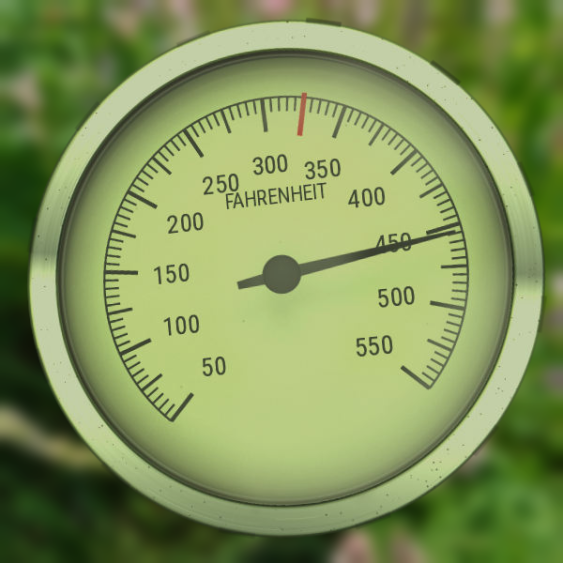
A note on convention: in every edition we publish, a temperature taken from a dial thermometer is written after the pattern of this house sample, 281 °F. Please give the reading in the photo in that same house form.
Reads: 455 °F
